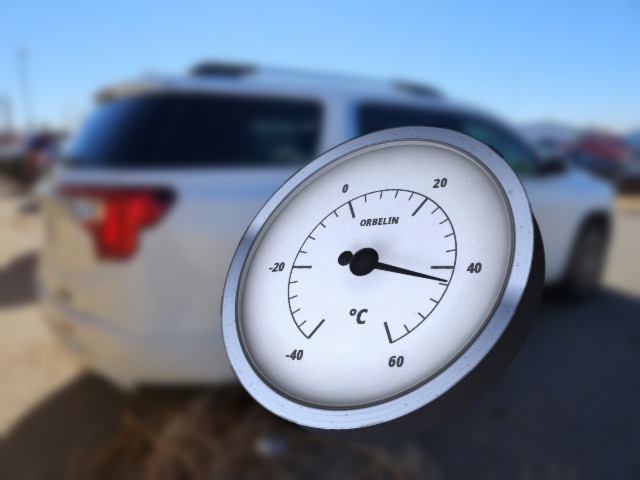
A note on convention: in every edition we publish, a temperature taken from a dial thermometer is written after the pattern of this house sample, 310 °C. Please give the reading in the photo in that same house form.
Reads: 44 °C
